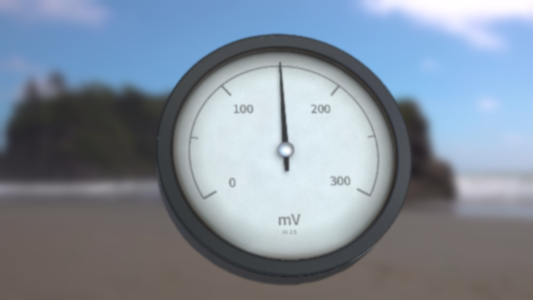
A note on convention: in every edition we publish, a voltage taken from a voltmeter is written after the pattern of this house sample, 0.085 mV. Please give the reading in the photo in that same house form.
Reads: 150 mV
